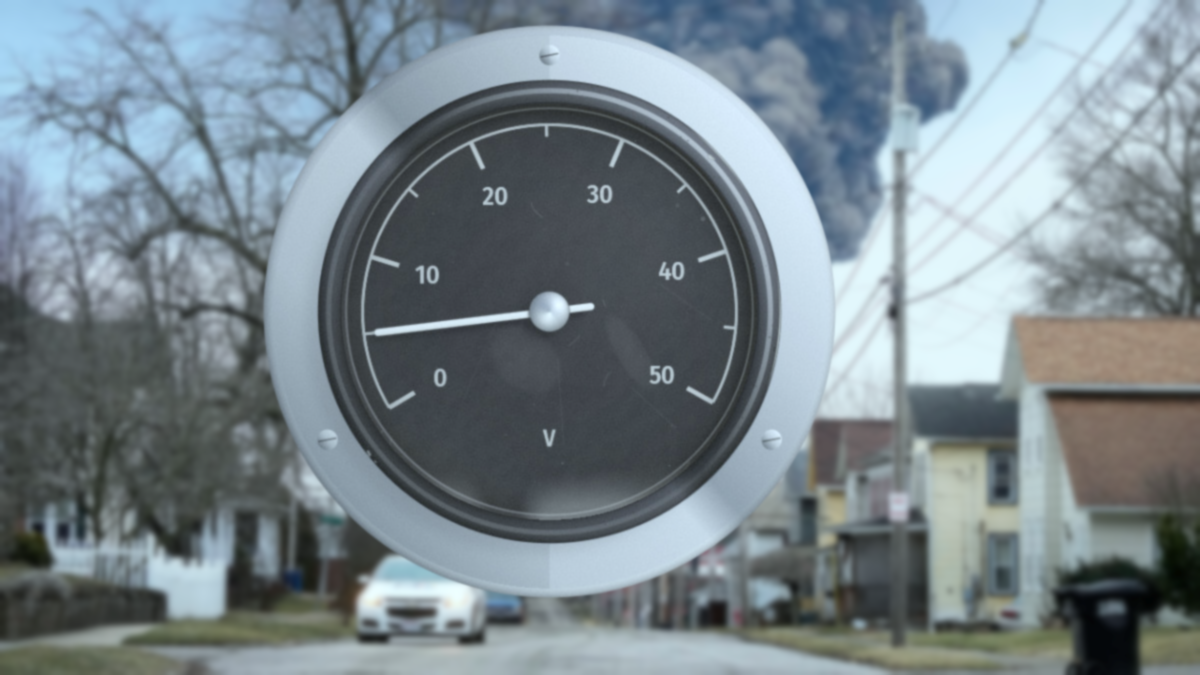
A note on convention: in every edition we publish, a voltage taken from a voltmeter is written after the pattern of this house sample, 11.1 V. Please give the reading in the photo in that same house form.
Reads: 5 V
